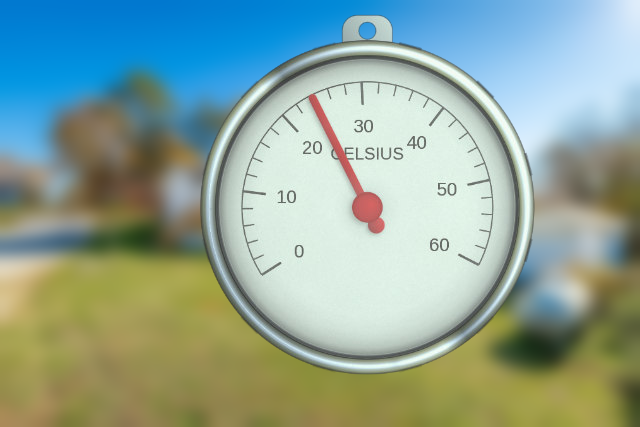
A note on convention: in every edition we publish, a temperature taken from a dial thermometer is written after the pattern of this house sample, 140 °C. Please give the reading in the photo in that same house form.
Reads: 24 °C
